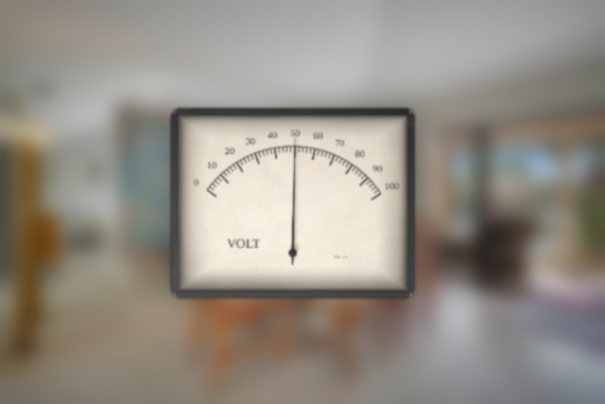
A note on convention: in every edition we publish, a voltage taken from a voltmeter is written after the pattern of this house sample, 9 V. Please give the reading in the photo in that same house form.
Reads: 50 V
